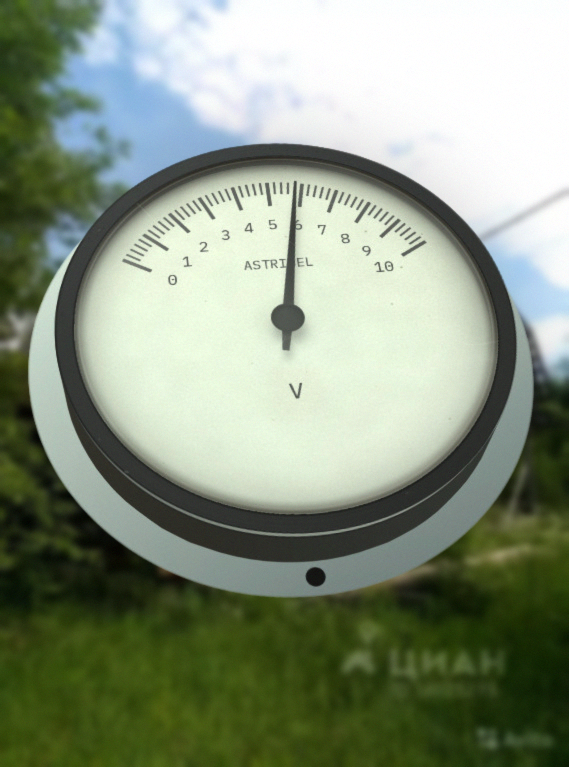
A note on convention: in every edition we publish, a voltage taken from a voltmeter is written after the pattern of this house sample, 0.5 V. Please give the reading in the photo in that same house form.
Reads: 5.8 V
